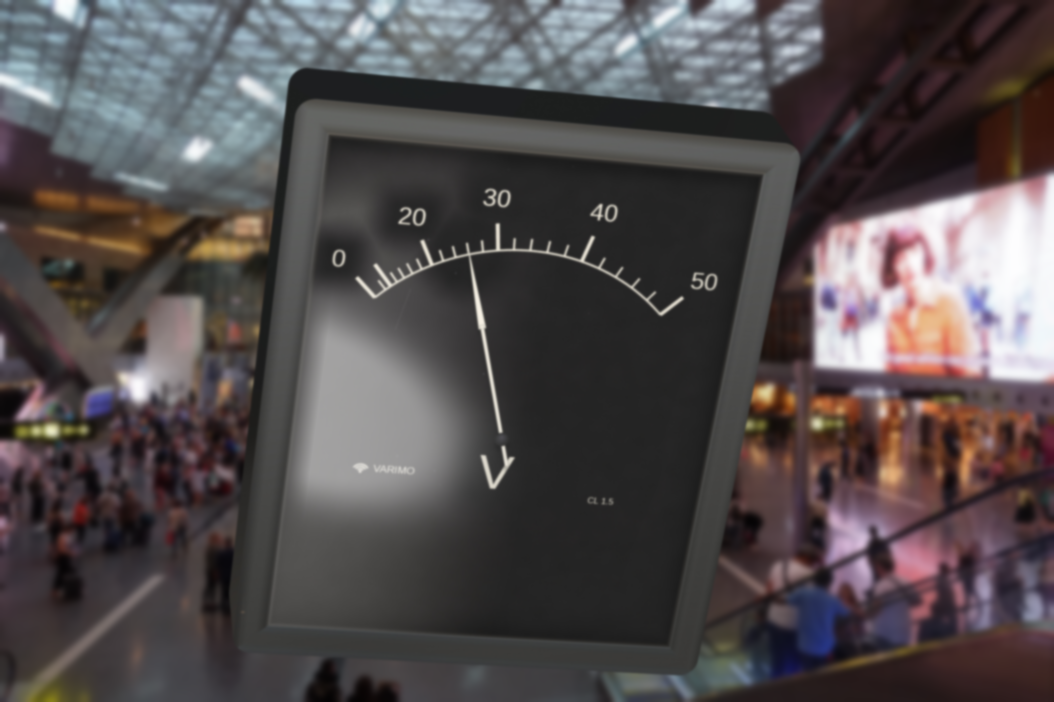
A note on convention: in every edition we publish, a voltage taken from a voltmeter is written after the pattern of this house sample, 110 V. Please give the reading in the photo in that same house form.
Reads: 26 V
